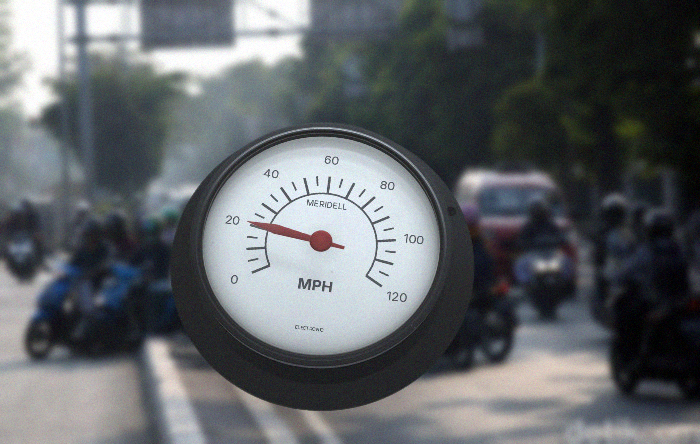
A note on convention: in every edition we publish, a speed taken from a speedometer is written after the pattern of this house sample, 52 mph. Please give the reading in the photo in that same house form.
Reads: 20 mph
